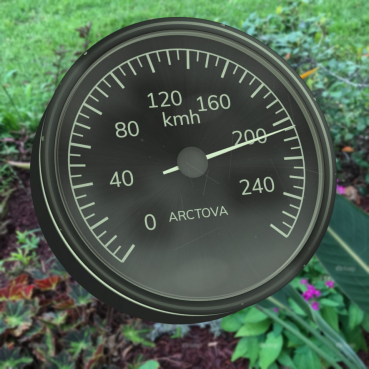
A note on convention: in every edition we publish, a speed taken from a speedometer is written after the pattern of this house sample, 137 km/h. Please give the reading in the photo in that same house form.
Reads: 205 km/h
